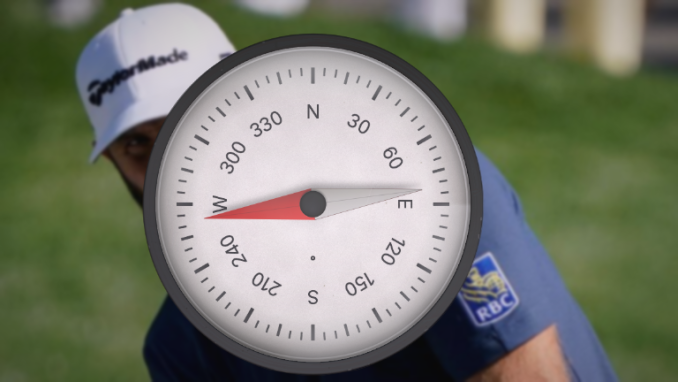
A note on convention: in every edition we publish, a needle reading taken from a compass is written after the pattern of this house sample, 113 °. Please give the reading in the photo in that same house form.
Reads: 262.5 °
